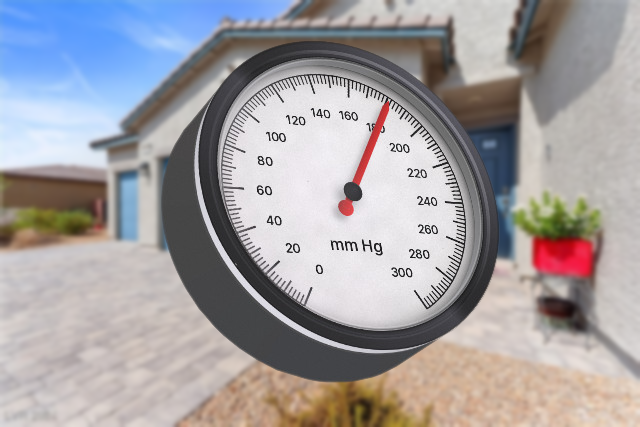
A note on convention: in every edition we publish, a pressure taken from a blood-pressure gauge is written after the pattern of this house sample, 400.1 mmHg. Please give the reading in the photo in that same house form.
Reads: 180 mmHg
